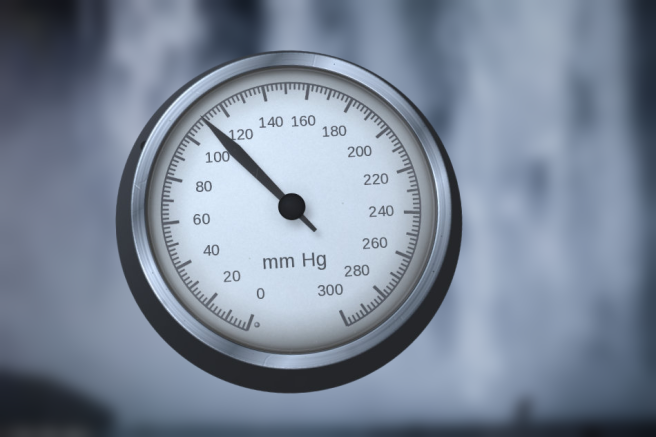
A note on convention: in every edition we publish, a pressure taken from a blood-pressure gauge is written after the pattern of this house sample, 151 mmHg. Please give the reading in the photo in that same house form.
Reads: 110 mmHg
